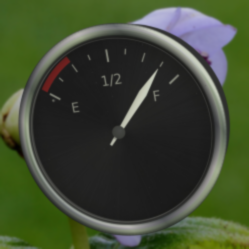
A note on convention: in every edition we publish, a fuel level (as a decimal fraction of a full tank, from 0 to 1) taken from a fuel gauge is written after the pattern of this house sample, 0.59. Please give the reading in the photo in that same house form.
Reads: 0.875
